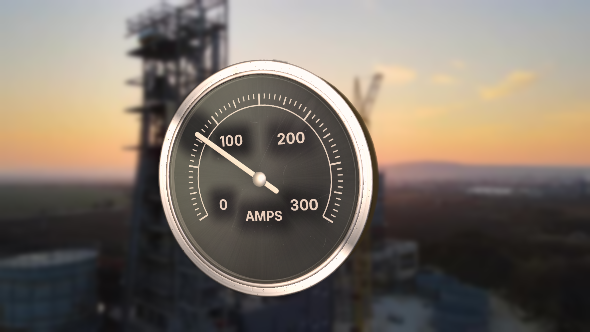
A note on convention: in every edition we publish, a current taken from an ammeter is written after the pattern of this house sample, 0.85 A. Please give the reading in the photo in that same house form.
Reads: 80 A
